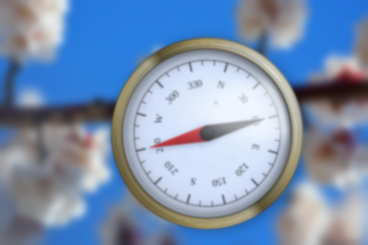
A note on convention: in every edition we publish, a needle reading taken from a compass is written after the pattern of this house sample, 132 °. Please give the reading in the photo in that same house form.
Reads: 240 °
